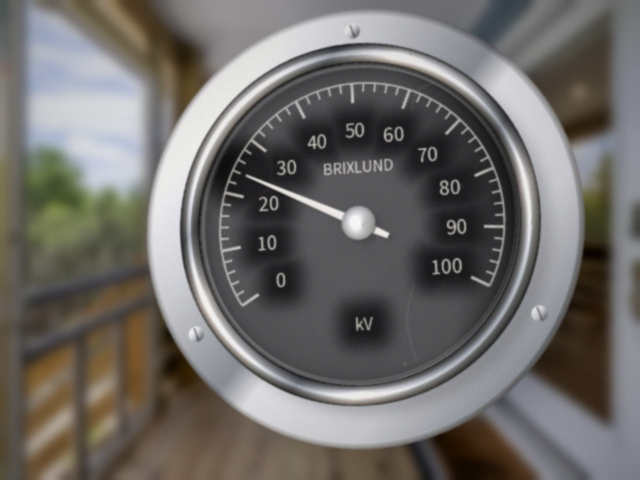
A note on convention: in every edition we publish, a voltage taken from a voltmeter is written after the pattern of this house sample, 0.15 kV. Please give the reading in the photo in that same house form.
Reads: 24 kV
